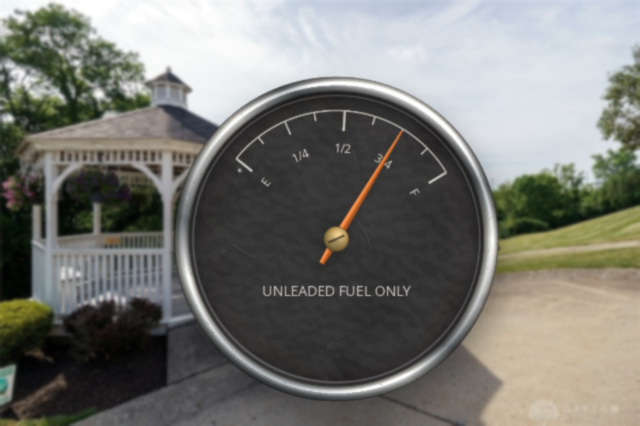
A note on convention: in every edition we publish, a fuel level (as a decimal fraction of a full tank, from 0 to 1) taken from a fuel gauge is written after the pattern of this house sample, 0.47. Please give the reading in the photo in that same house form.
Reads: 0.75
